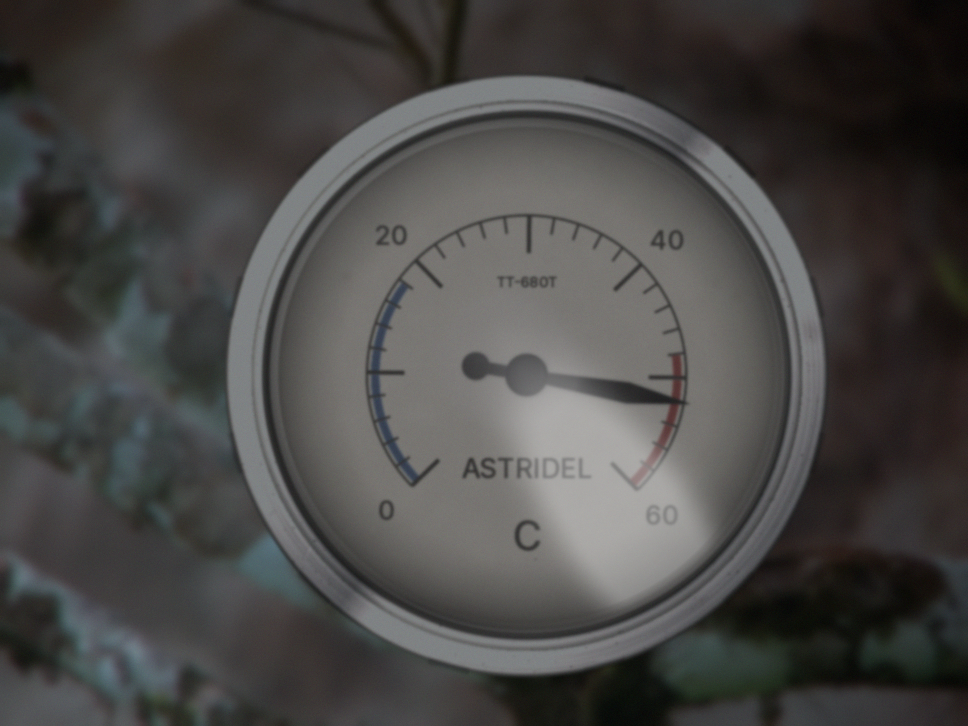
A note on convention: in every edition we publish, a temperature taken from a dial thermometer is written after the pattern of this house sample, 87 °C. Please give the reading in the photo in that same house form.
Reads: 52 °C
